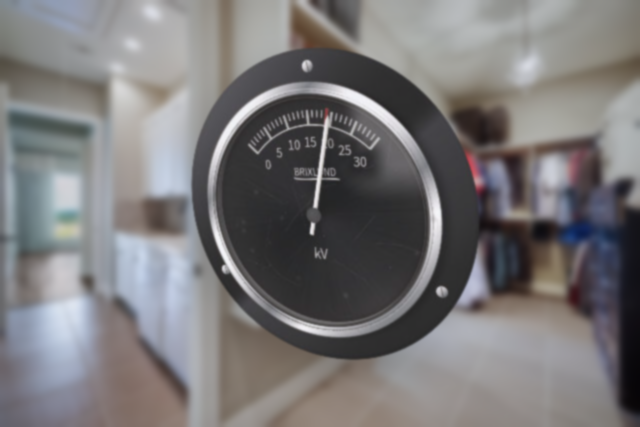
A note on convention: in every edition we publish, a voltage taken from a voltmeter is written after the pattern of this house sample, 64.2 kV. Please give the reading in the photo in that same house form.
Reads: 20 kV
